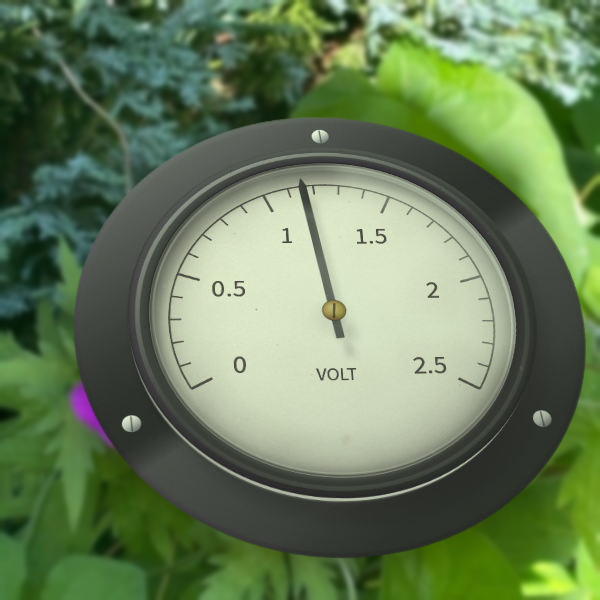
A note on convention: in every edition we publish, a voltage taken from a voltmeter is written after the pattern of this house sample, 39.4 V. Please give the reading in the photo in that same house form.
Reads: 1.15 V
